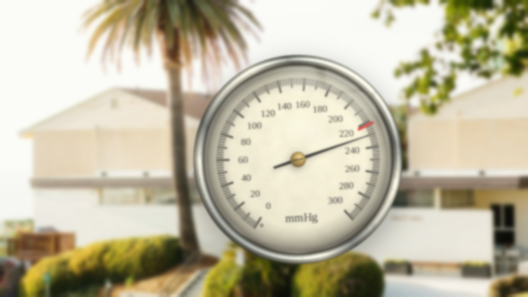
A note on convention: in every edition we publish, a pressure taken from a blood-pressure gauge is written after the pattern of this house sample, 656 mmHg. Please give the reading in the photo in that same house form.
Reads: 230 mmHg
